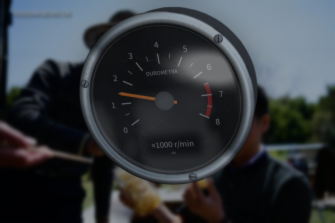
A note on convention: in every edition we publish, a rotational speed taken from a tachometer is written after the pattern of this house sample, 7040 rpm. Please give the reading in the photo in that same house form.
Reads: 1500 rpm
